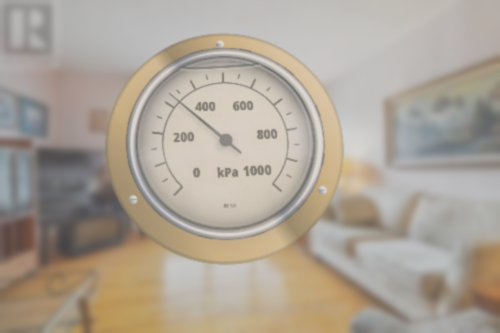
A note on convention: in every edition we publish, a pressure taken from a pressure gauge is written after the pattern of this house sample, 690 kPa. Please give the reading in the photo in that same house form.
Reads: 325 kPa
